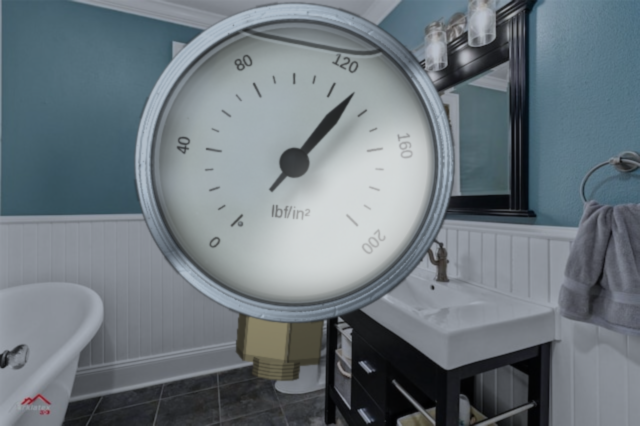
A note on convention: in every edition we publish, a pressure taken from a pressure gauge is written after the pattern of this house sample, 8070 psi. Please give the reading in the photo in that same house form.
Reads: 130 psi
